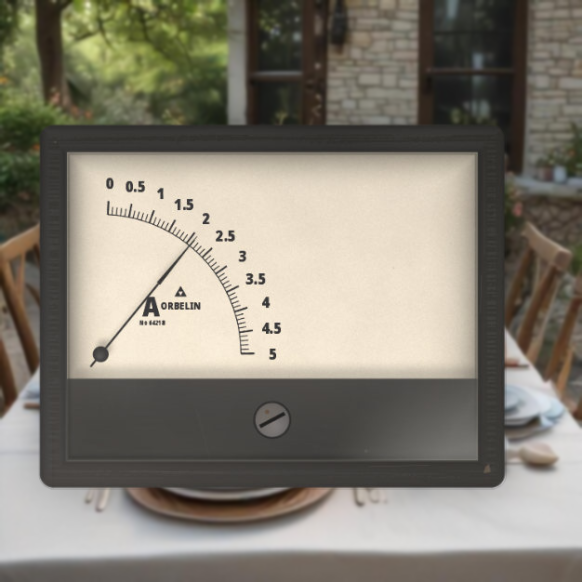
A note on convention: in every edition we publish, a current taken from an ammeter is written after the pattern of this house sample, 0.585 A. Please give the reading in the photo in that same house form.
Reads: 2.1 A
